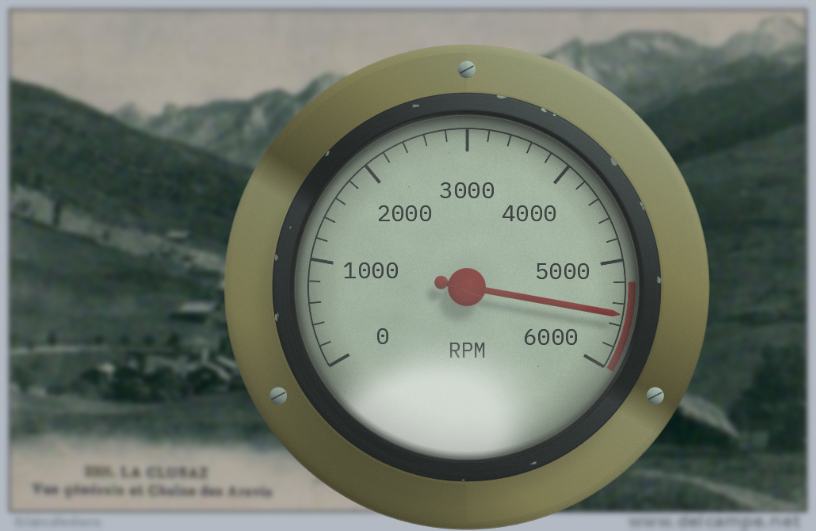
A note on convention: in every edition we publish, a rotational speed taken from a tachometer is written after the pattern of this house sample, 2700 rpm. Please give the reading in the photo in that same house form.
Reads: 5500 rpm
